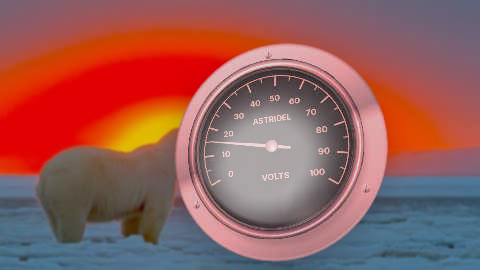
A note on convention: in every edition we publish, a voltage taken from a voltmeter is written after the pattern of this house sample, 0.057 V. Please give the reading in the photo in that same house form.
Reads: 15 V
